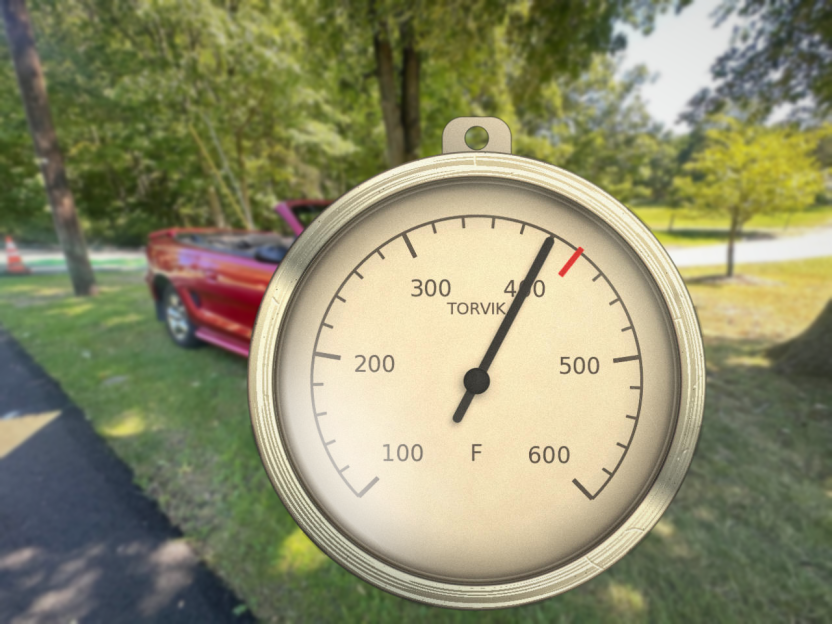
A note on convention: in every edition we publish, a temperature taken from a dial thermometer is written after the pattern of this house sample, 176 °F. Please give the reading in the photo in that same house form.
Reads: 400 °F
